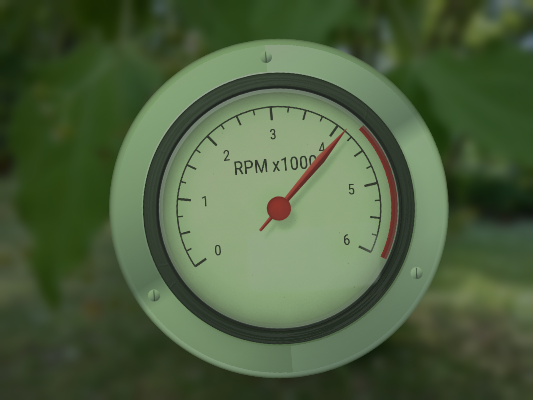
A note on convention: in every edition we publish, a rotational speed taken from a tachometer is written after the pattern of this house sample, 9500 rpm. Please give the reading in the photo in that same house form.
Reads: 4125 rpm
